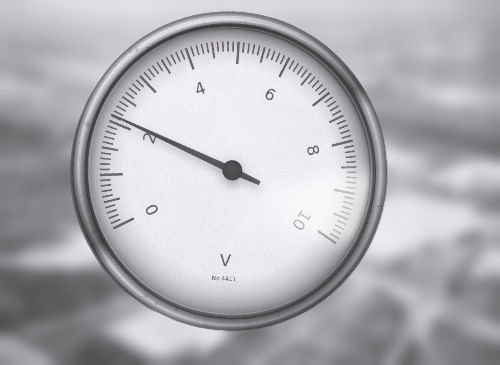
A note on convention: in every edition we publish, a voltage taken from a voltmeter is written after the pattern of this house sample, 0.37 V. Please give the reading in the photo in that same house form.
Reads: 2.1 V
